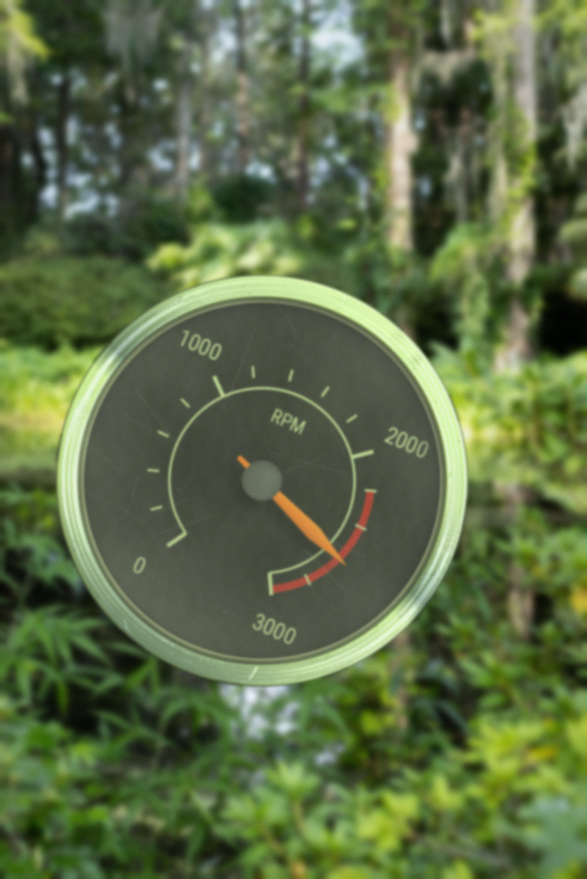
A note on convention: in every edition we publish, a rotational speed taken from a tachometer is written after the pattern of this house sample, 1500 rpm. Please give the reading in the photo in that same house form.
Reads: 2600 rpm
